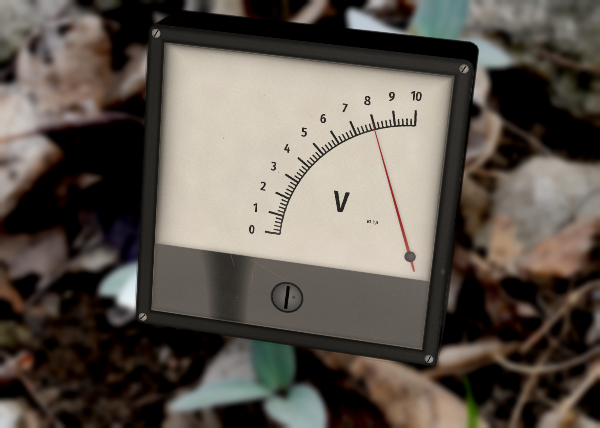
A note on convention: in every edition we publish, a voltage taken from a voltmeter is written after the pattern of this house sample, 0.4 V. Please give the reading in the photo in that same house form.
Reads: 8 V
